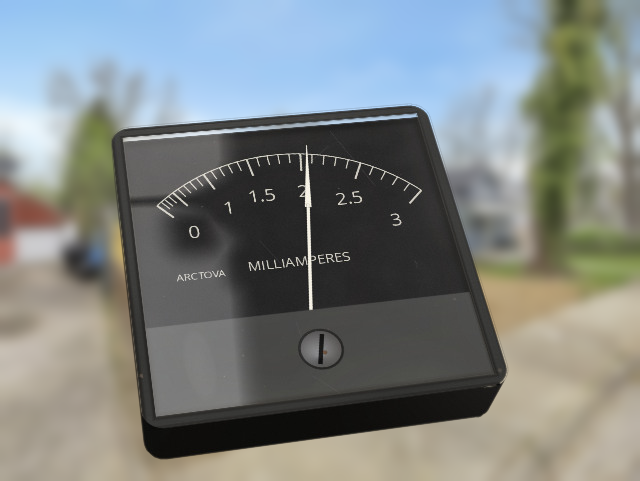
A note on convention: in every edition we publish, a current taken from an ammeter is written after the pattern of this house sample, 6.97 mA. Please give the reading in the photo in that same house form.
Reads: 2.05 mA
